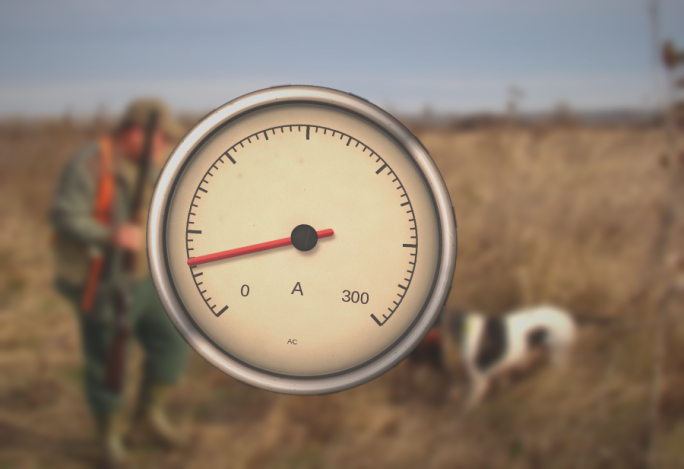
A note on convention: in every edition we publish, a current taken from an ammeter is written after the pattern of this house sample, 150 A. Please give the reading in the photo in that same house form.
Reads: 32.5 A
